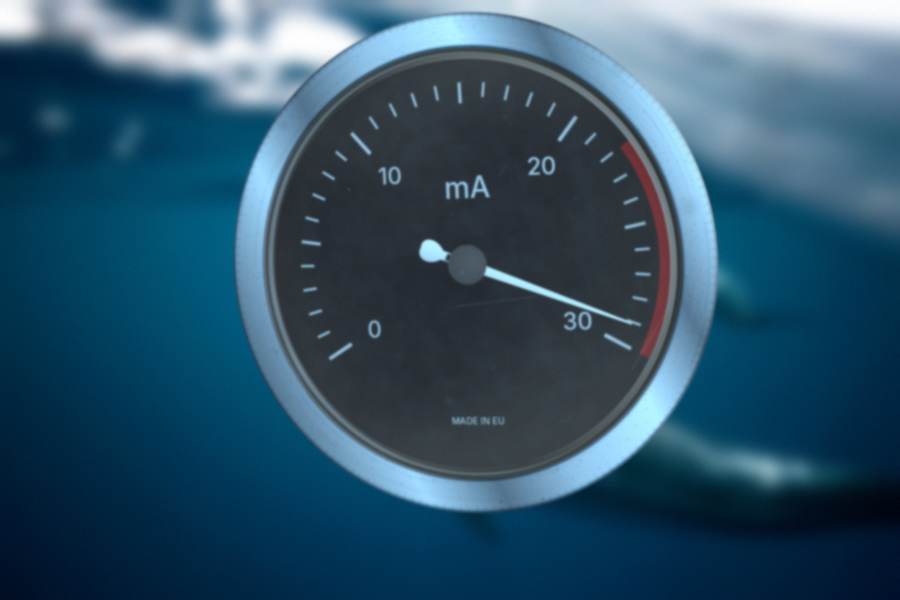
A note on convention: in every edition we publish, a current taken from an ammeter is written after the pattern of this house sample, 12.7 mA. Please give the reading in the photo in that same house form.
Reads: 29 mA
